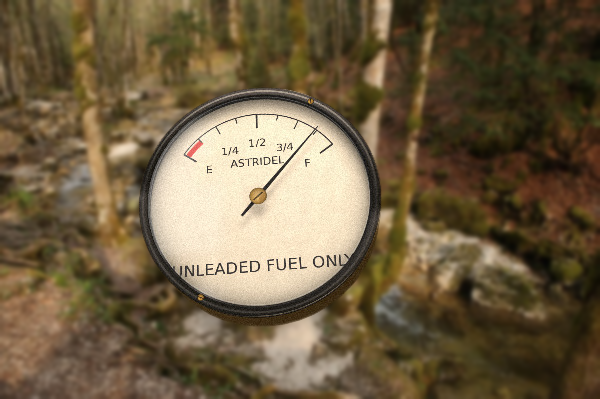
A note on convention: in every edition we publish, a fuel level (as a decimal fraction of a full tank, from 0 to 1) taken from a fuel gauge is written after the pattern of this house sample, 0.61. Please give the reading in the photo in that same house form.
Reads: 0.875
